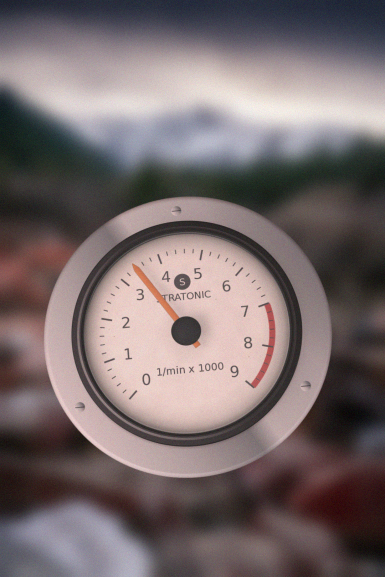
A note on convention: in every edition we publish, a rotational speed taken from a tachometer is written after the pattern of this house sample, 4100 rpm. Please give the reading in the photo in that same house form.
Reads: 3400 rpm
